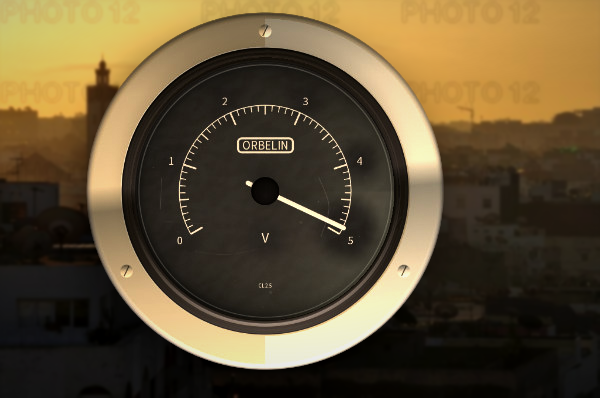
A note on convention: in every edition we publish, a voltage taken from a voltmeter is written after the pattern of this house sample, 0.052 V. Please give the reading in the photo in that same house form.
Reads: 4.9 V
